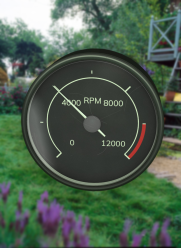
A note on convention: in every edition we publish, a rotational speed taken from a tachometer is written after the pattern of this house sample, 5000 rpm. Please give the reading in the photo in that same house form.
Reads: 4000 rpm
